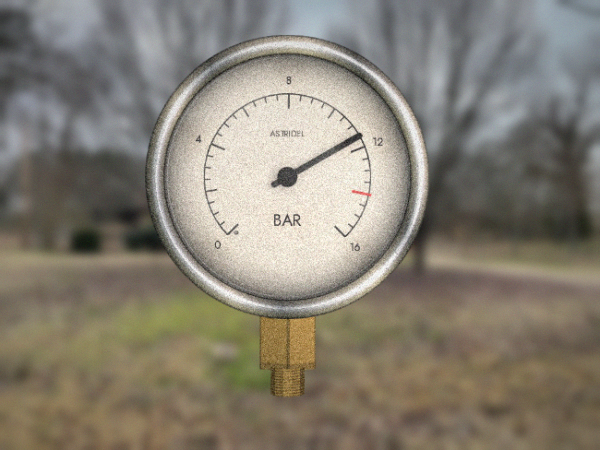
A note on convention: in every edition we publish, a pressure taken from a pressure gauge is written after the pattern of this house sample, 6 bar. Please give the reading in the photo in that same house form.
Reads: 11.5 bar
